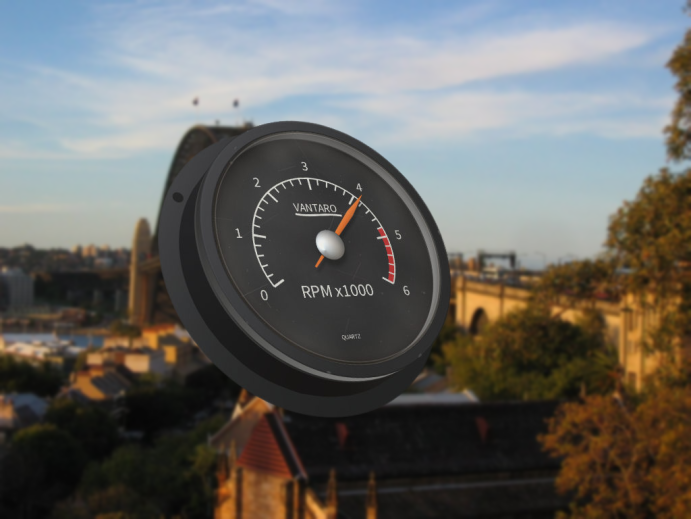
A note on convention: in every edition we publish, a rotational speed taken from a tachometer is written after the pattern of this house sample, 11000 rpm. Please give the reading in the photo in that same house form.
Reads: 4100 rpm
